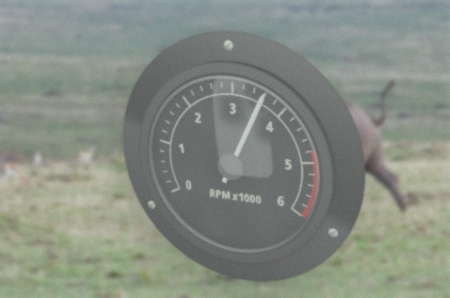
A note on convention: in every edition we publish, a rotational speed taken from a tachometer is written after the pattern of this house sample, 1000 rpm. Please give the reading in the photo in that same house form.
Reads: 3600 rpm
